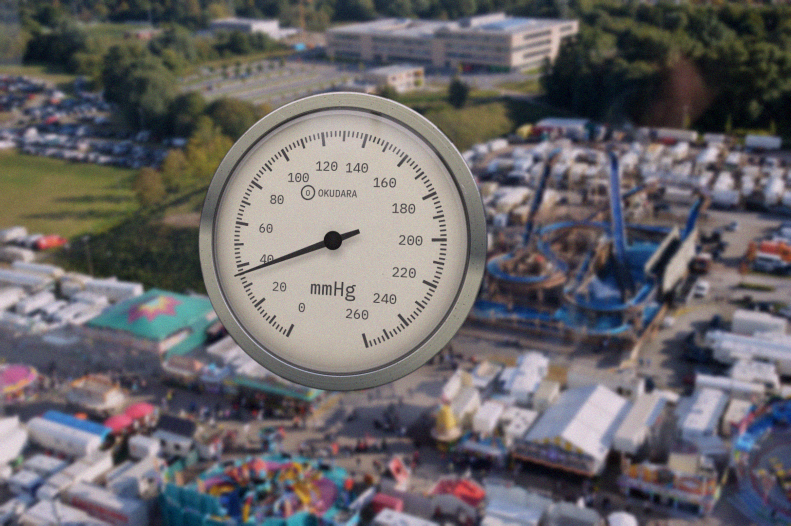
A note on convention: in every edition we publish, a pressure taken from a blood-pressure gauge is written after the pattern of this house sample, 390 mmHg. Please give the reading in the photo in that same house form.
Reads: 36 mmHg
